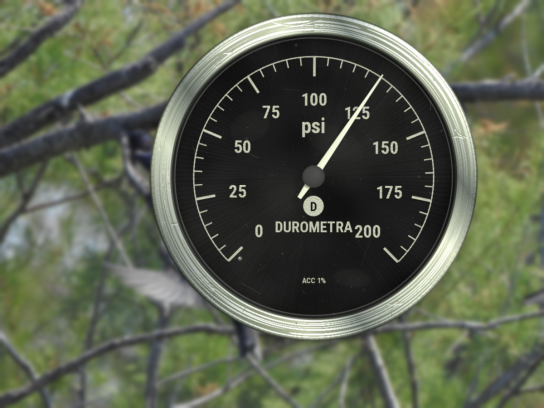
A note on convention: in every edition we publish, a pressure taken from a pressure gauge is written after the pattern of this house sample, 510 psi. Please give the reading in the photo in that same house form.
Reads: 125 psi
